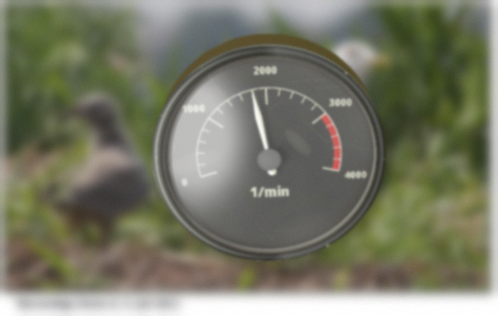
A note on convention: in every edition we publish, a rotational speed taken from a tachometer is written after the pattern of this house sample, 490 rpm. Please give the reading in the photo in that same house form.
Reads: 1800 rpm
